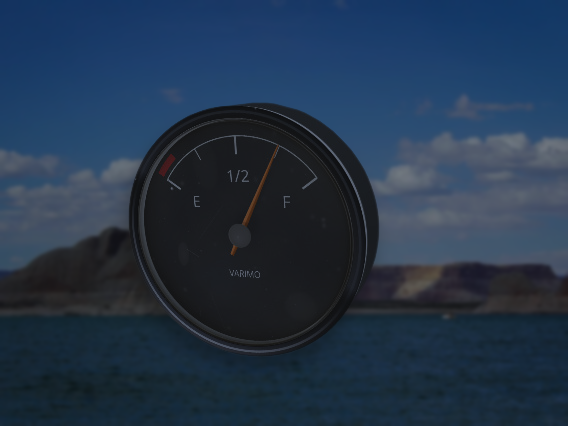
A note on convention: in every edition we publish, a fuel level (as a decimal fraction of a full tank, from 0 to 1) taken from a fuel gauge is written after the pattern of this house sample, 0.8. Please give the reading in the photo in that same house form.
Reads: 0.75
